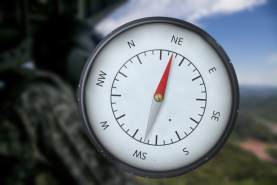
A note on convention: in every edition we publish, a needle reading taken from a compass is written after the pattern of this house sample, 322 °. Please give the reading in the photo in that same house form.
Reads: 45 °
